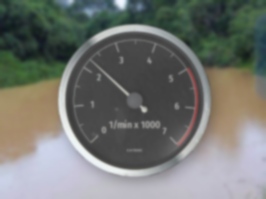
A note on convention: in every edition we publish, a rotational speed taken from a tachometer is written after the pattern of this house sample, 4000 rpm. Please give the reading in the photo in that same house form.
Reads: 2250 rpm
